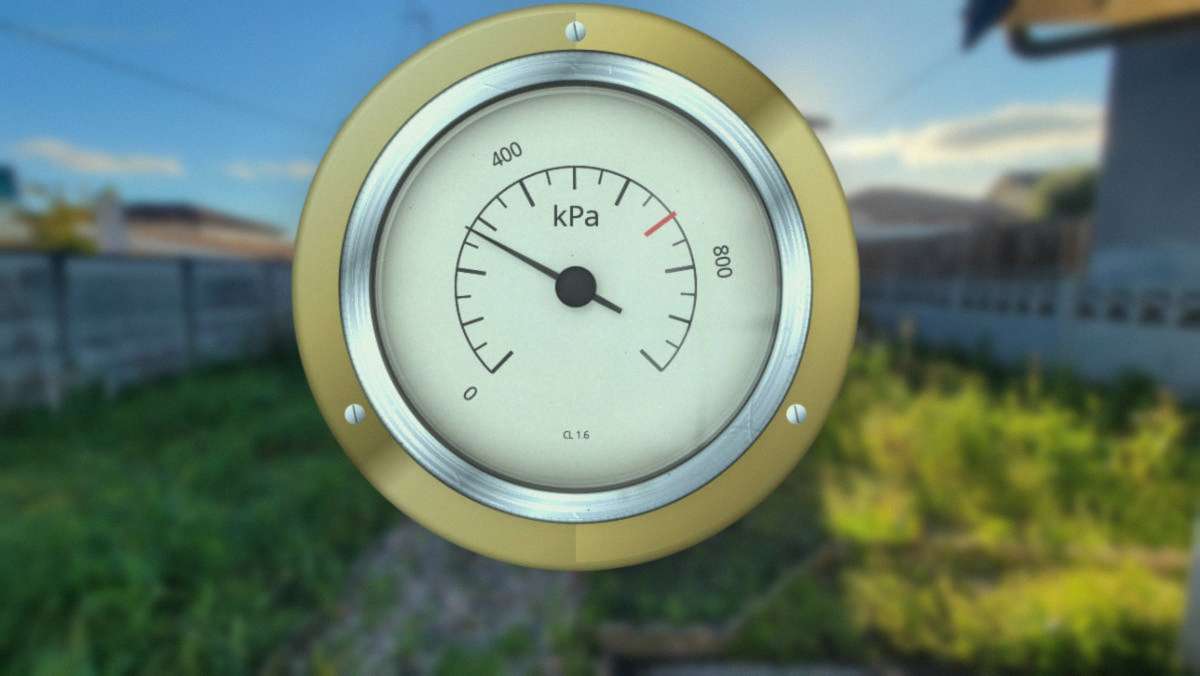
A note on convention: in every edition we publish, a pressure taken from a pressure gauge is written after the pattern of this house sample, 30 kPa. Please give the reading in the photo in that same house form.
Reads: 275 kPa
